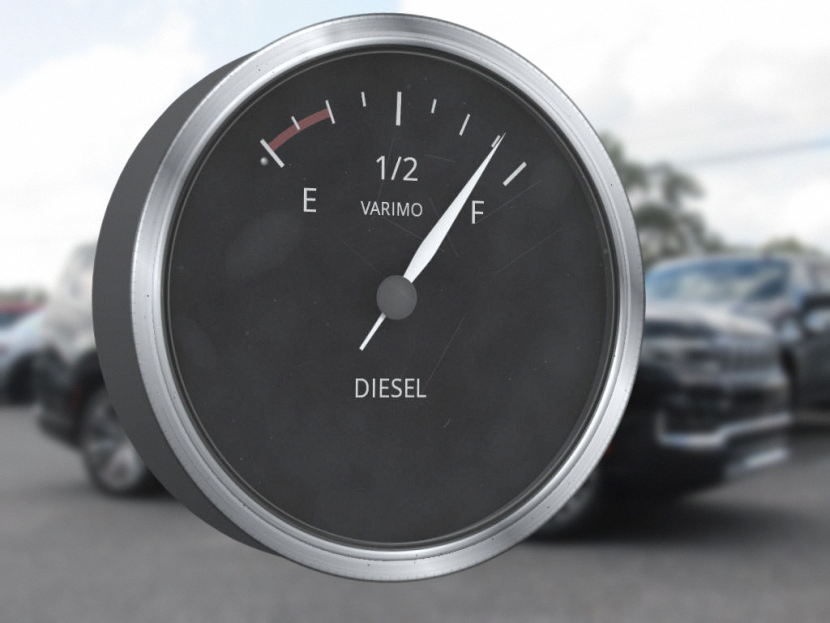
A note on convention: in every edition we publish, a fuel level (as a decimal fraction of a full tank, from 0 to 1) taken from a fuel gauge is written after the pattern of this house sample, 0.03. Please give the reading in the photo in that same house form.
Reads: 0.875
